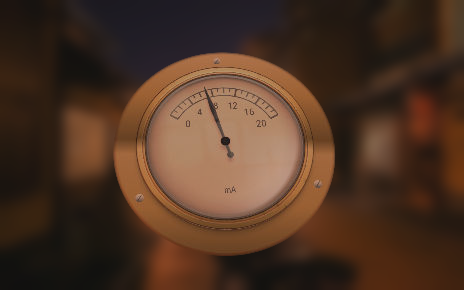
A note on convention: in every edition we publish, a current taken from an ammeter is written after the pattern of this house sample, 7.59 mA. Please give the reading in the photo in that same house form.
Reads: 7 mA
